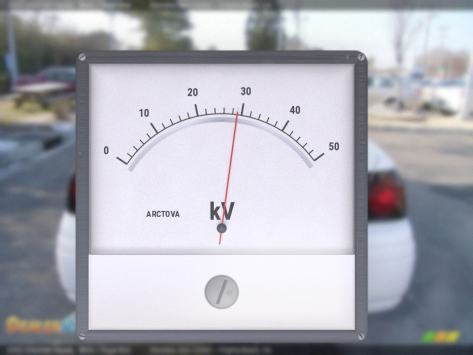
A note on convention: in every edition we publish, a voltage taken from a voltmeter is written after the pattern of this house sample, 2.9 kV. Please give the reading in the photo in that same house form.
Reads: 29 kV
